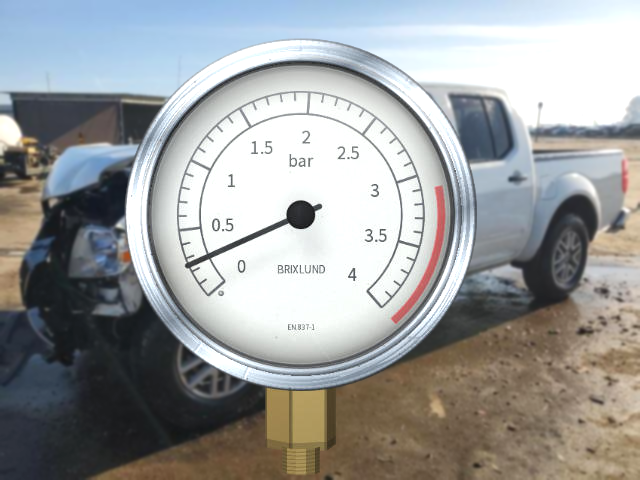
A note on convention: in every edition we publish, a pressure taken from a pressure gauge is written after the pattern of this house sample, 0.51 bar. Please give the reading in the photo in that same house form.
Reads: 0.25 bar
